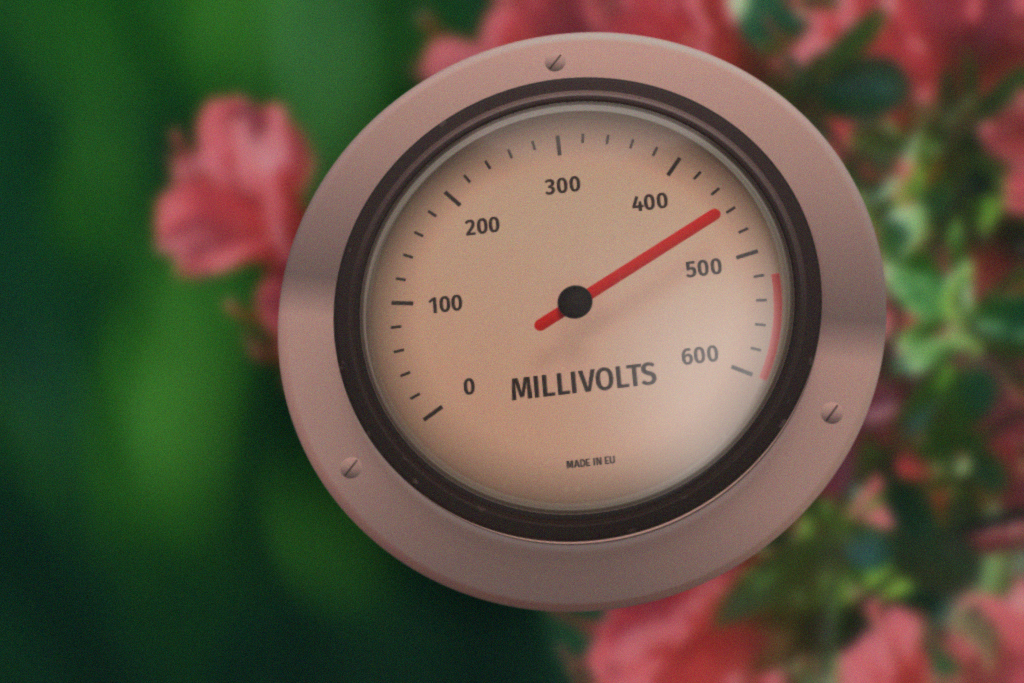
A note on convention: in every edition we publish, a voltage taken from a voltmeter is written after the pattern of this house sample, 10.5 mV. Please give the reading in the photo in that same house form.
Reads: 460 mV
